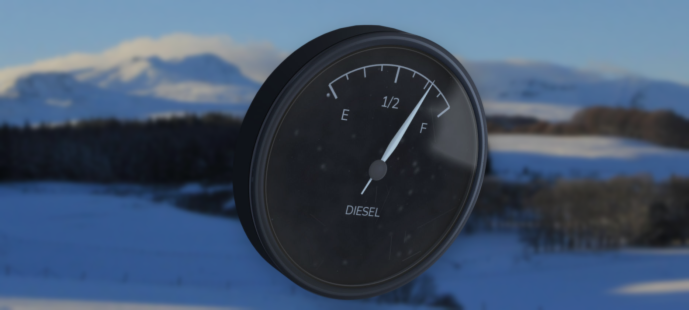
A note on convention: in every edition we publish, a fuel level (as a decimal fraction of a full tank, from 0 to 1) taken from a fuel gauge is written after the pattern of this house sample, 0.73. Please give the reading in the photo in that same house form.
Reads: 0.75
